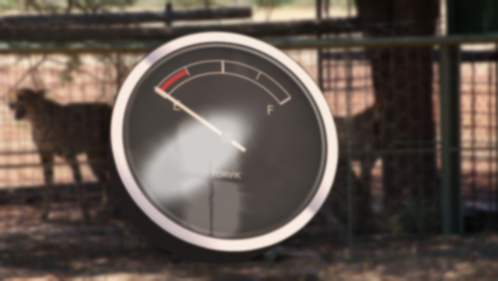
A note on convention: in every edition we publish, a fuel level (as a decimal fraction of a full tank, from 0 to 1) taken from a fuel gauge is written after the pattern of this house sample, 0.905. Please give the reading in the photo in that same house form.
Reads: 0
